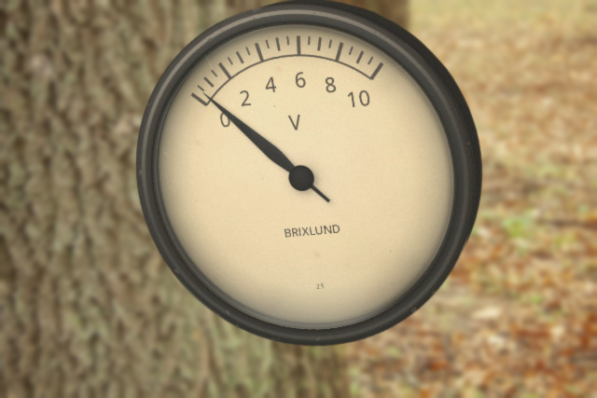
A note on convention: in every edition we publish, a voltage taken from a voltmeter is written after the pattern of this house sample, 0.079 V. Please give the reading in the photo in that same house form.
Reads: 0.5 V
